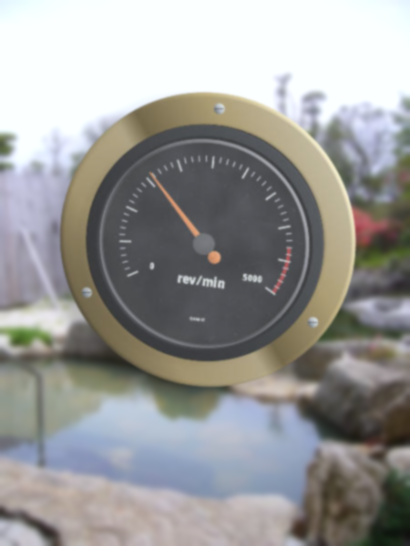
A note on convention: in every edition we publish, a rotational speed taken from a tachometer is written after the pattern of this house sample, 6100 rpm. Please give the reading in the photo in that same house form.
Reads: 1600 rpm
